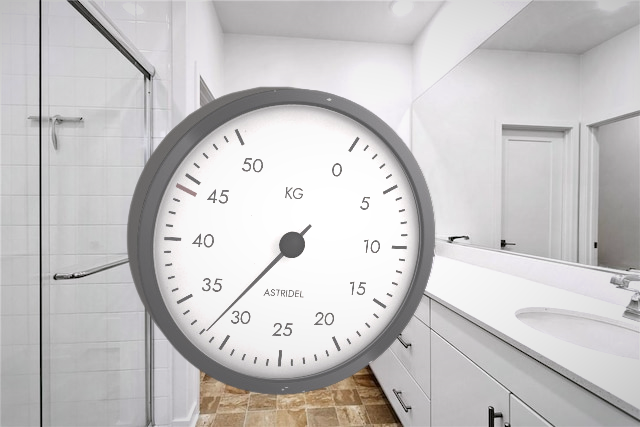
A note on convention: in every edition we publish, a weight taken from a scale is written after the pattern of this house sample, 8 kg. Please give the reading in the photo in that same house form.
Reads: 32 kg
